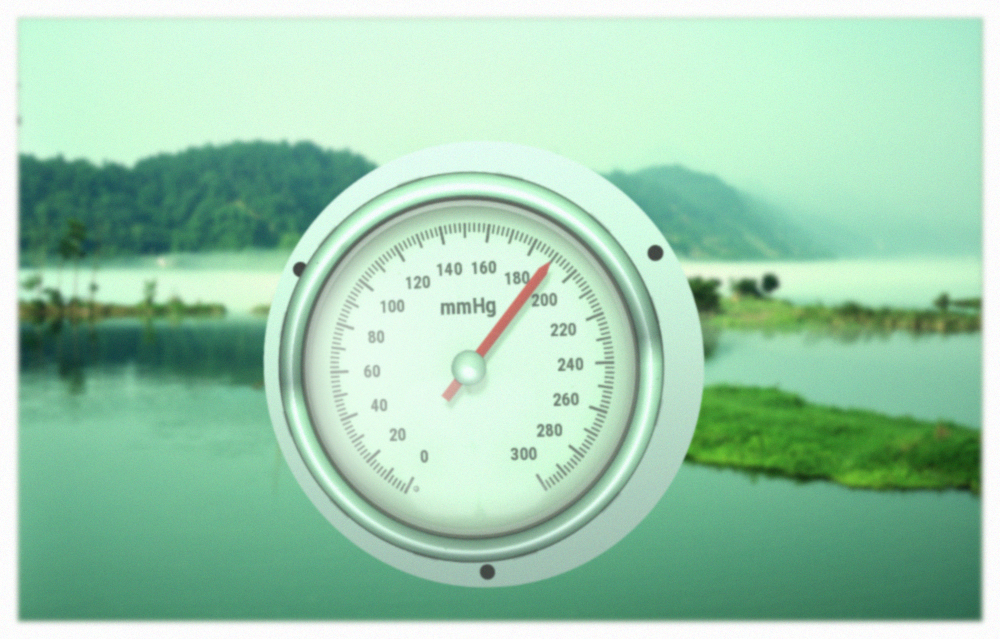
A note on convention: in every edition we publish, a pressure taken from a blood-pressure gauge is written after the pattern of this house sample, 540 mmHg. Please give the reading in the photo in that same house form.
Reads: 190 mmHg
